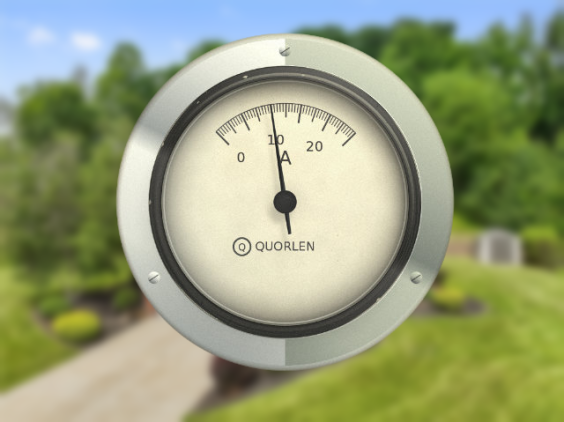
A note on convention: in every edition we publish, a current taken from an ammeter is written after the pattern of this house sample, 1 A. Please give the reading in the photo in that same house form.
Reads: 10 A
